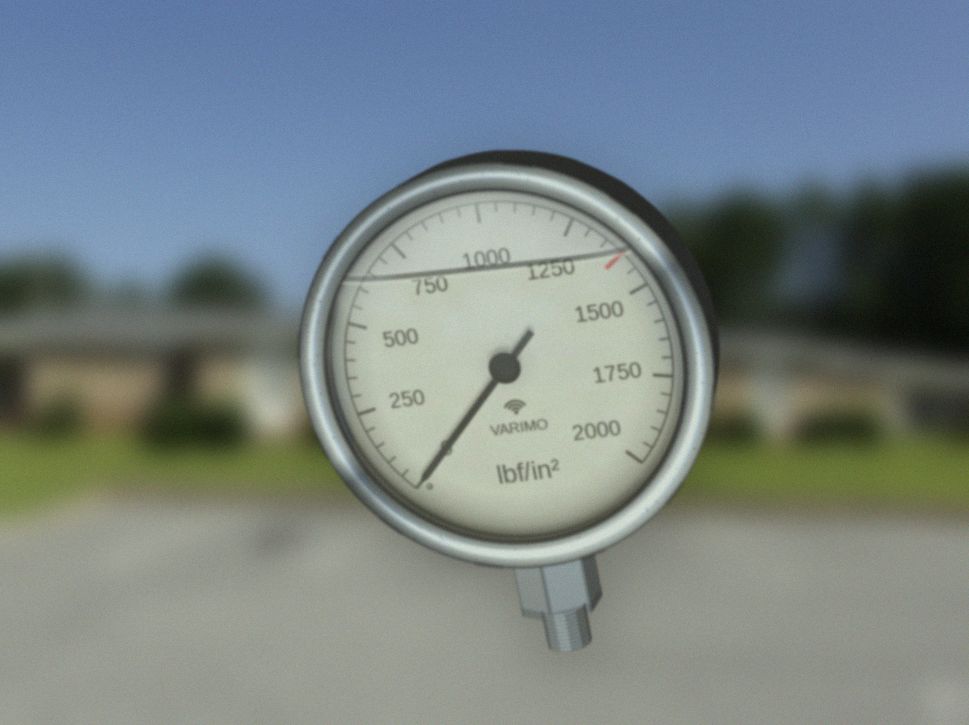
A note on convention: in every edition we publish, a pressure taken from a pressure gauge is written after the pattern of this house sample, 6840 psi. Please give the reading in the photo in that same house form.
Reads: 0 psi
